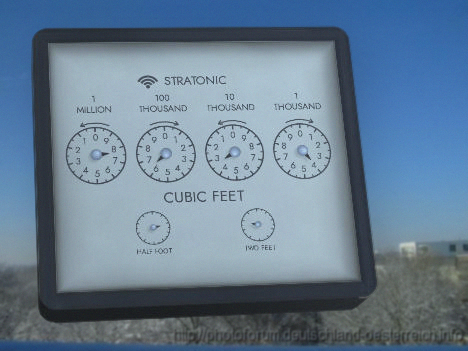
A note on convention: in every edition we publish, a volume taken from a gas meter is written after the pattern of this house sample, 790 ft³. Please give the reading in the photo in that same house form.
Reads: 763400 ft³
